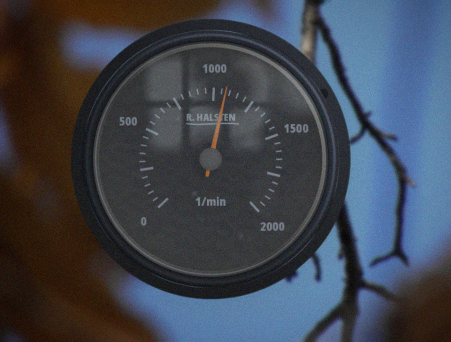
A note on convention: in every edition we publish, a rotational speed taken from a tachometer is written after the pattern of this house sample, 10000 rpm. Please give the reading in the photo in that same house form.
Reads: 1075 rpm
